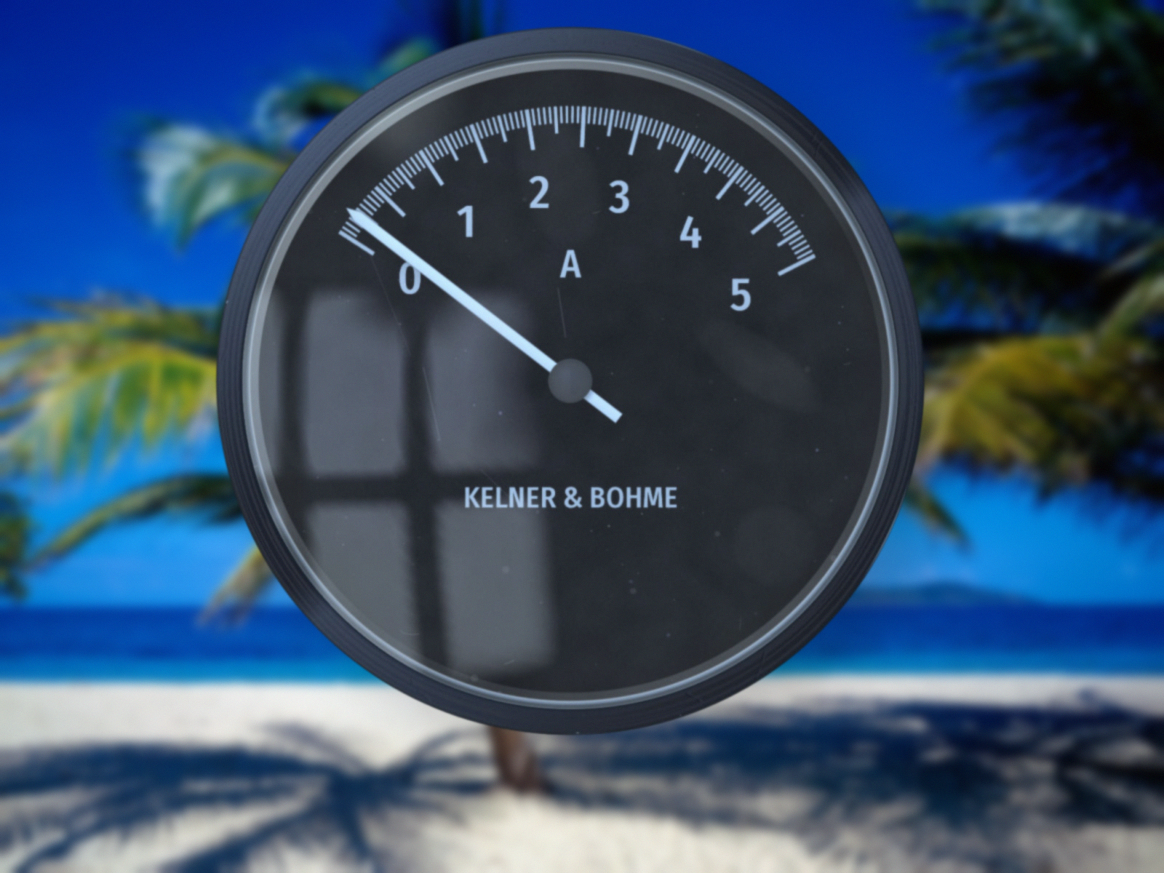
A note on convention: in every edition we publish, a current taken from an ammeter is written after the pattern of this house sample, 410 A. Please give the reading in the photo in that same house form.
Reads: 0.2 A
